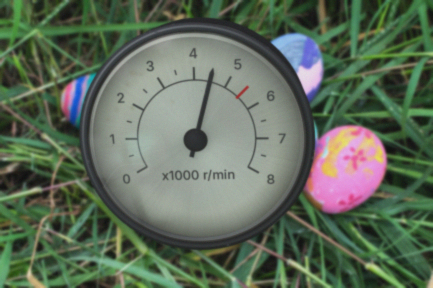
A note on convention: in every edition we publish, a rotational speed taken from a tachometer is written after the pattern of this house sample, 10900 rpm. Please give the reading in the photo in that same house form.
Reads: 4500 rpm
